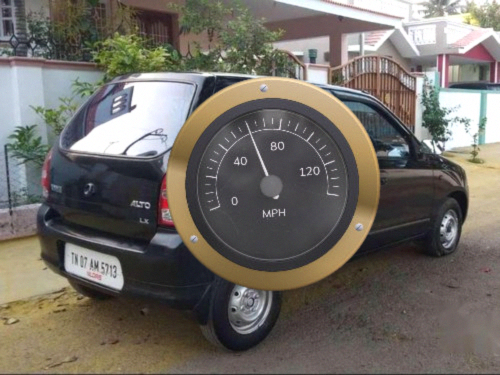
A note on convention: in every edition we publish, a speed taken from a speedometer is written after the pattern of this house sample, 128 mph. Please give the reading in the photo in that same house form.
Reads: 60 mph
